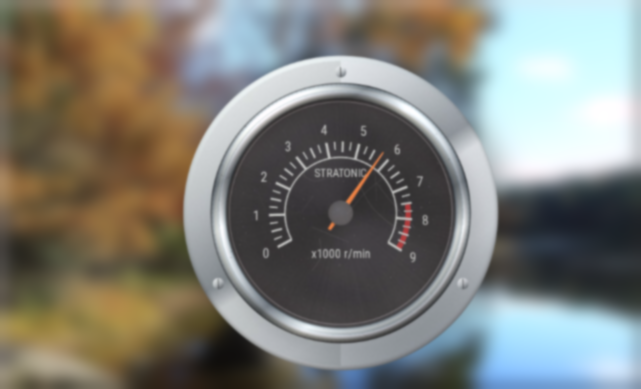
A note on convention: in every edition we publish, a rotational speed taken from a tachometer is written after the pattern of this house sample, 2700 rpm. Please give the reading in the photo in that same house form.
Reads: 5750 rpm
